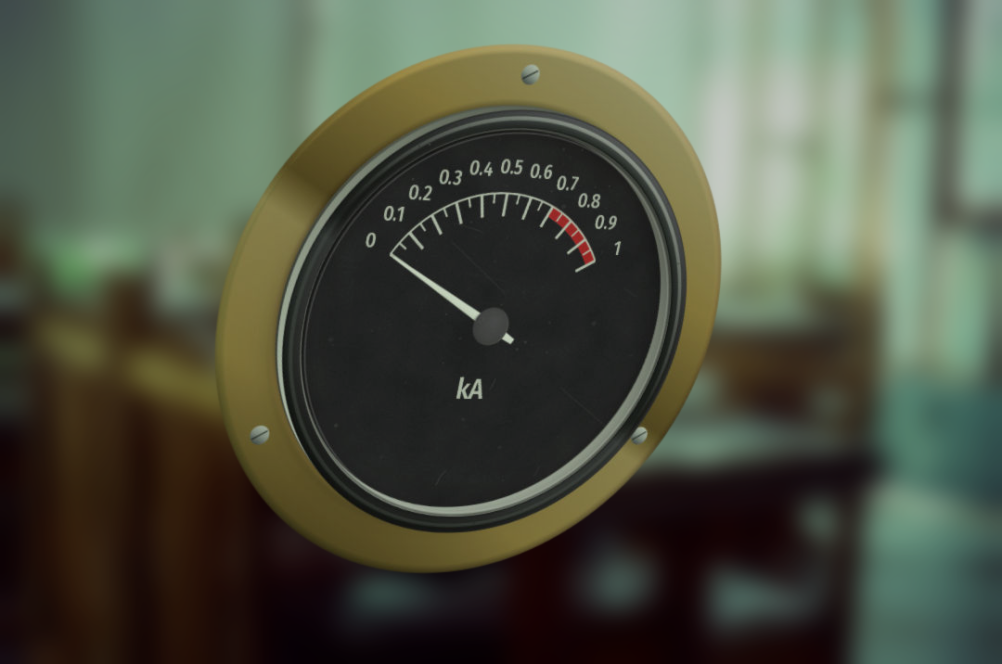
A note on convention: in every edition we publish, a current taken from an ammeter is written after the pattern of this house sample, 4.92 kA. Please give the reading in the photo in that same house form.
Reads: 0 kA
